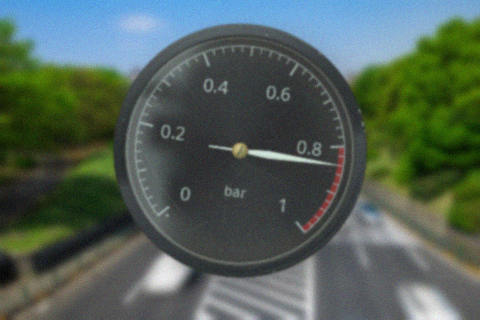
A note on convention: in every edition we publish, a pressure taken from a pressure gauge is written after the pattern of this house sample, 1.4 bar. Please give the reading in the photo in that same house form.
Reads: 0.84 bar
